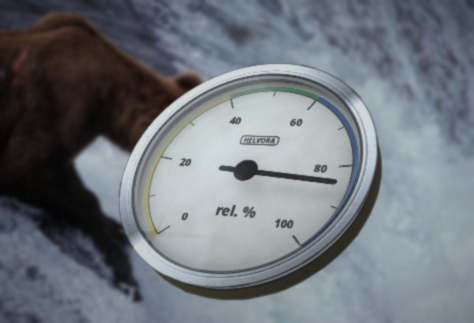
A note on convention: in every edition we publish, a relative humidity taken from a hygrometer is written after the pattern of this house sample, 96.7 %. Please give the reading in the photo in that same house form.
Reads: 85 %
